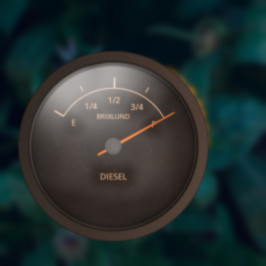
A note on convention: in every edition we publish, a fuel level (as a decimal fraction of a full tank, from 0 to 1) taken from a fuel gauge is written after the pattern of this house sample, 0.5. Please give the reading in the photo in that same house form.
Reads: 1
